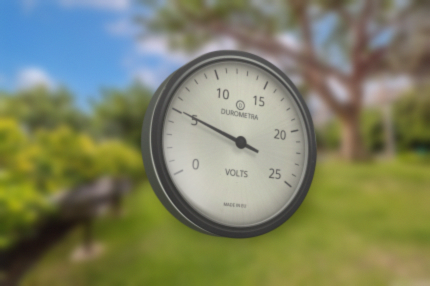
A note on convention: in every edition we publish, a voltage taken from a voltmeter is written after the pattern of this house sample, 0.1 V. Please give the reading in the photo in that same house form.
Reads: 5 V
